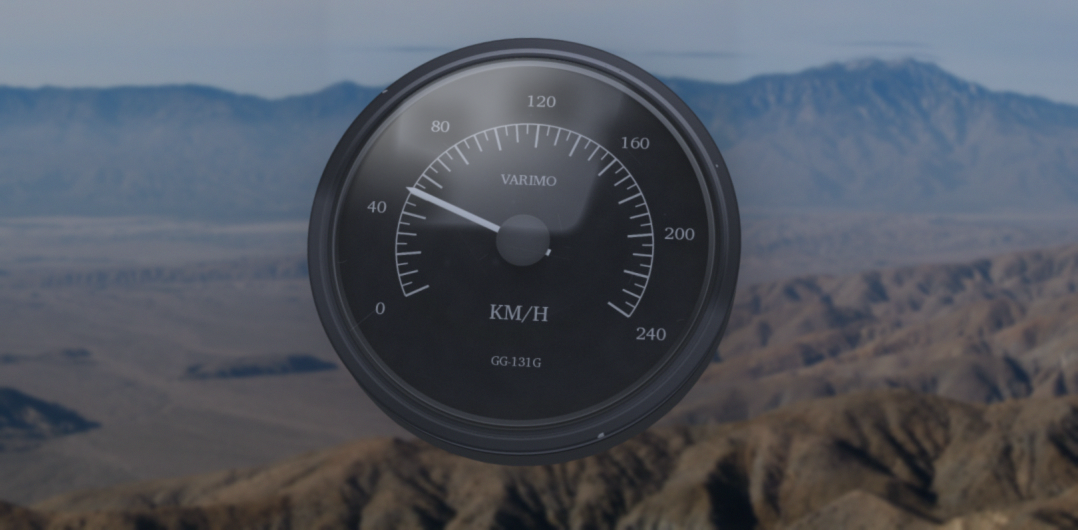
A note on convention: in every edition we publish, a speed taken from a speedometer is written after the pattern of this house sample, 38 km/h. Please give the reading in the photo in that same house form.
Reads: 50 km/h
